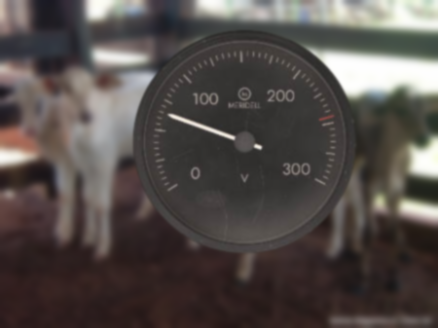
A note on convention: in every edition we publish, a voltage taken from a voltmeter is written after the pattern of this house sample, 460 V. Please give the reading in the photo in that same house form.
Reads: 65 V
